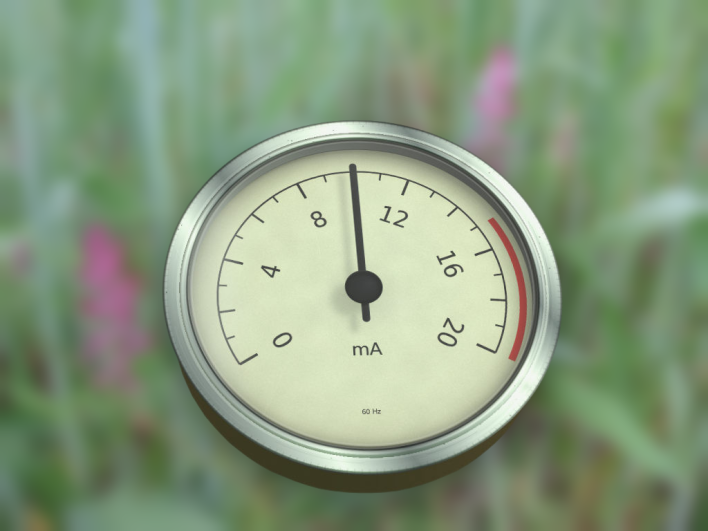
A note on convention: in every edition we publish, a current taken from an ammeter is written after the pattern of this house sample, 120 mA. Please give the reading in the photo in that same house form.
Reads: 10 mA
